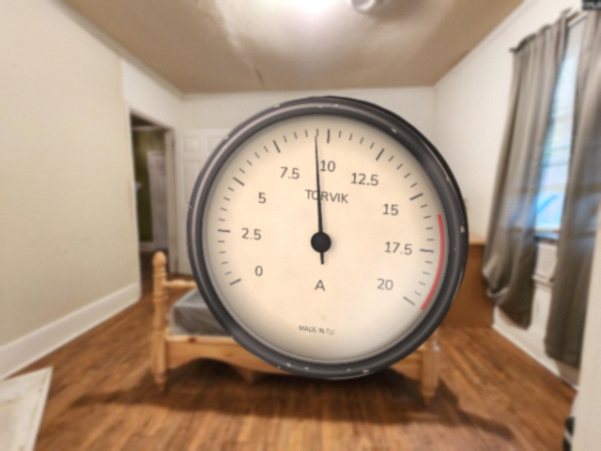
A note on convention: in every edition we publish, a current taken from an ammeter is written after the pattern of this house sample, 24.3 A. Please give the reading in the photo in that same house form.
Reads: 9.5 A
